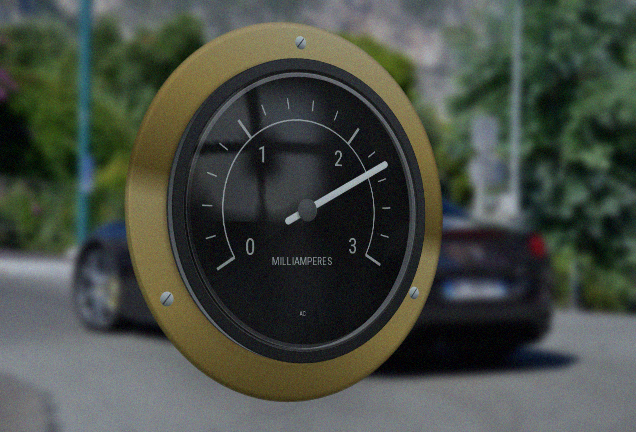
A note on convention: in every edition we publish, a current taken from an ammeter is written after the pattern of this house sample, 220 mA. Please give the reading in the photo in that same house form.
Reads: 2.3 mA
